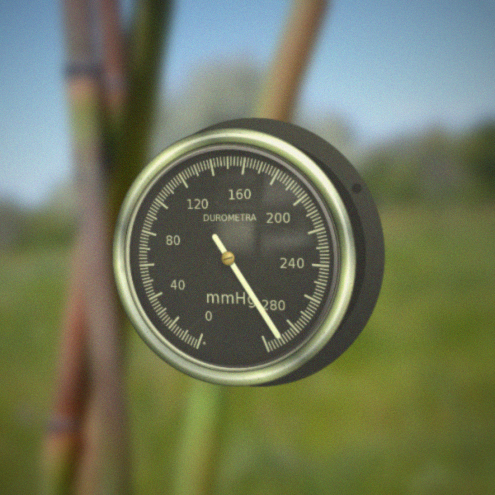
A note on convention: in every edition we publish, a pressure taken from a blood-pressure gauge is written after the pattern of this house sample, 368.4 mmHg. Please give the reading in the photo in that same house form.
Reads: 290 mmHg
